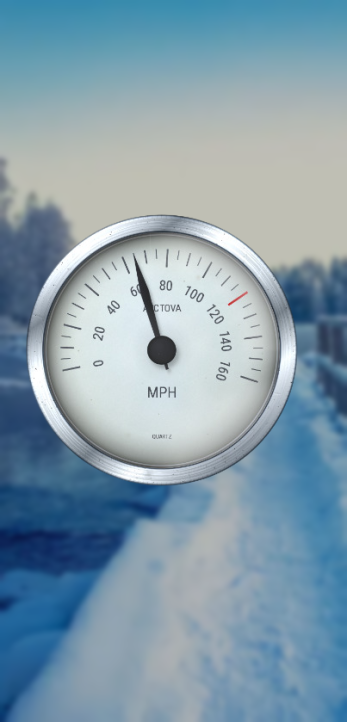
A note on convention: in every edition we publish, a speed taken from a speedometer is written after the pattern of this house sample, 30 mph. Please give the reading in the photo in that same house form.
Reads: 65 mph
